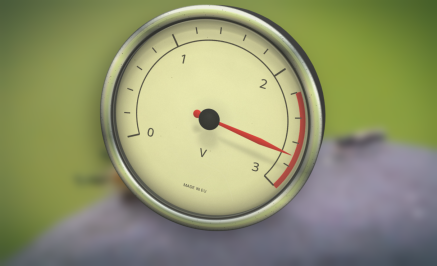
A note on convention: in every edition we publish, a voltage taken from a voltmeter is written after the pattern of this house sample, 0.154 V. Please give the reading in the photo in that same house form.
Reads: 2.7 V
